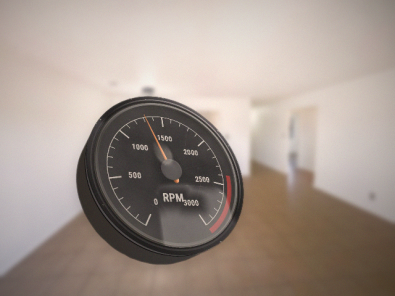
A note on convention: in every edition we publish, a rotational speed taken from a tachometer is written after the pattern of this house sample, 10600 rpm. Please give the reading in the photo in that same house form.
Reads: 1300 rpm
